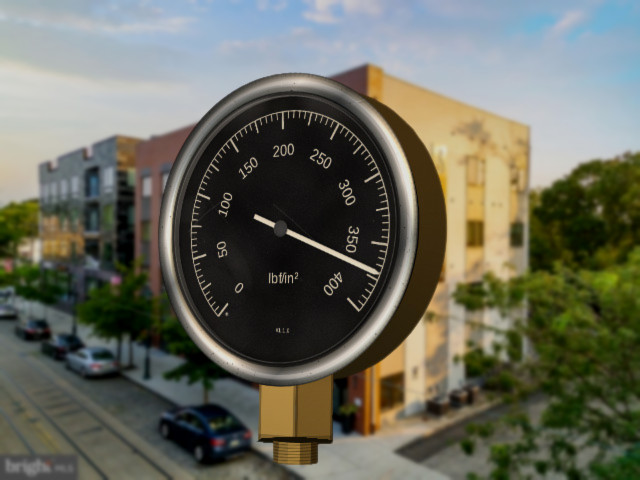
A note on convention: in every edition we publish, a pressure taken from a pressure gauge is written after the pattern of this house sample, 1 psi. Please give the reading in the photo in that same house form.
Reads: 370 psi
